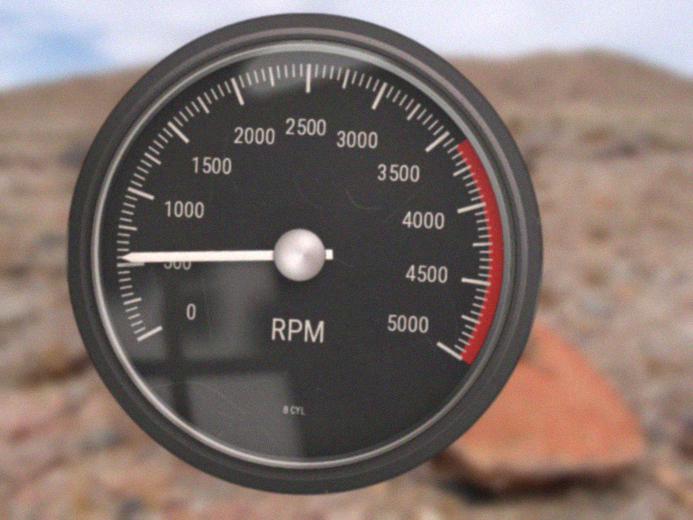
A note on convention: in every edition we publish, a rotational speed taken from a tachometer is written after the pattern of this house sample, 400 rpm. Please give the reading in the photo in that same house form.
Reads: 550 rpm
